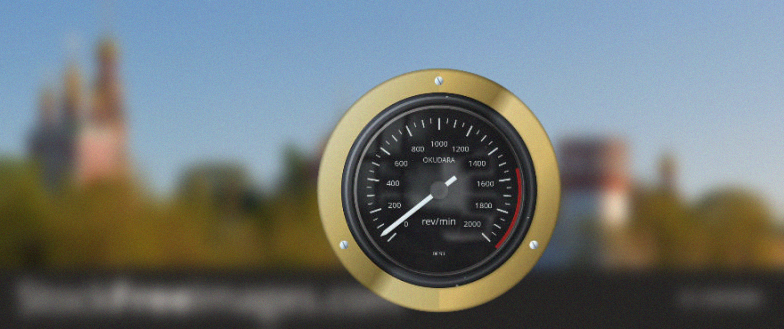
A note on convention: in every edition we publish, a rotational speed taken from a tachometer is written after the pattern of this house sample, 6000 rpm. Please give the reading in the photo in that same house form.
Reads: 50 rpm
